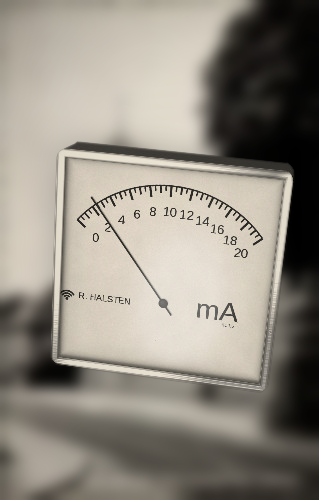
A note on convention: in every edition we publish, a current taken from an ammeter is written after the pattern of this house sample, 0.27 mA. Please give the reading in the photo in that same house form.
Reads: 2.5 mA
